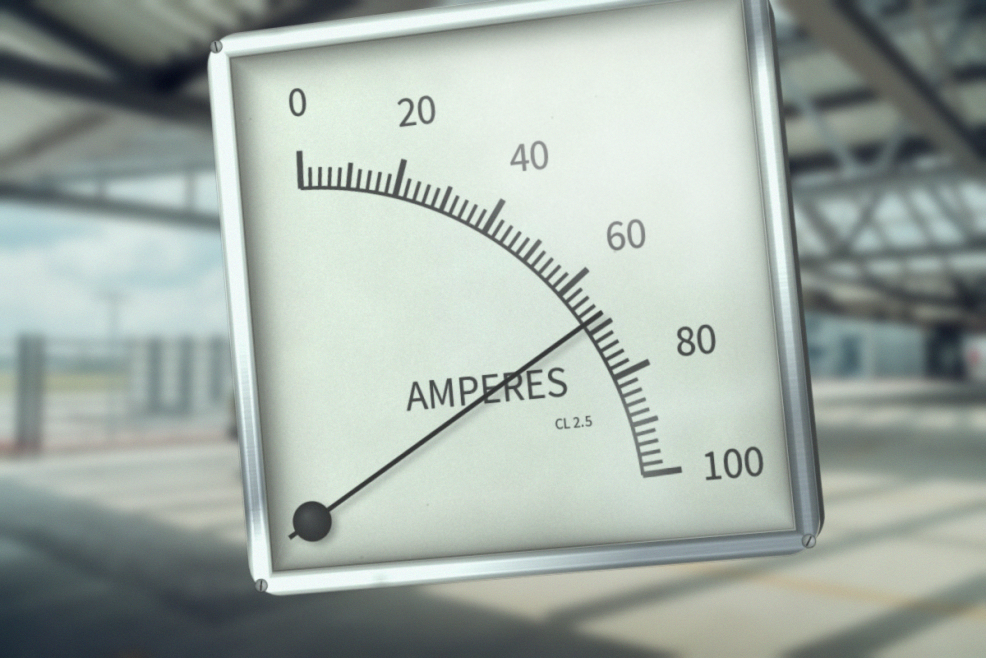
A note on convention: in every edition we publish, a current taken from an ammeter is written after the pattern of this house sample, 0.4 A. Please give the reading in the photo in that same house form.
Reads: 68 A
